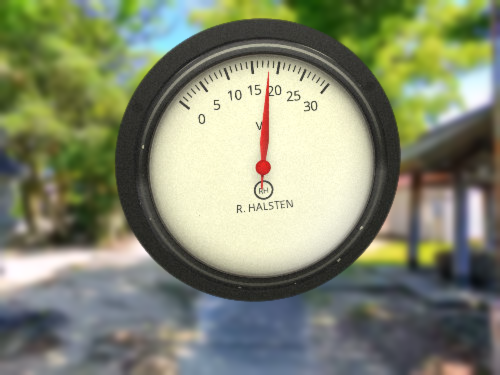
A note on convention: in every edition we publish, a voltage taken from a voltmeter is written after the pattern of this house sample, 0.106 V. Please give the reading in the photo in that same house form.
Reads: 18 V
